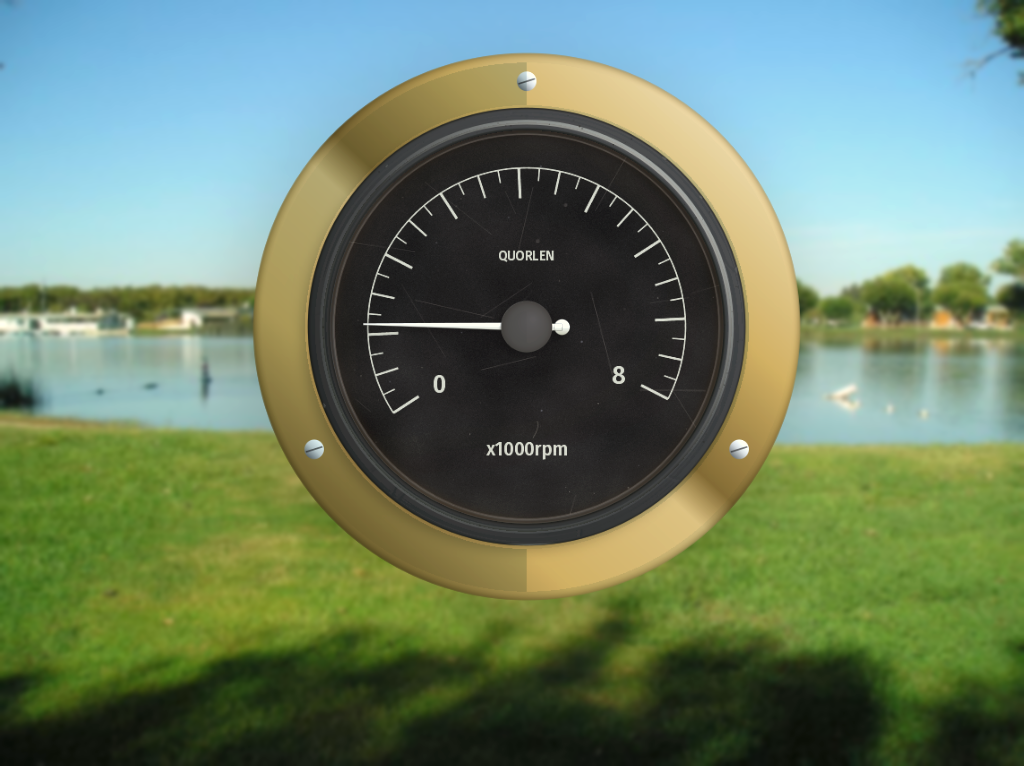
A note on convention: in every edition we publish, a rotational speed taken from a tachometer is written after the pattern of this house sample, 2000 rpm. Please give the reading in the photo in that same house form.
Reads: 1125 rpm
